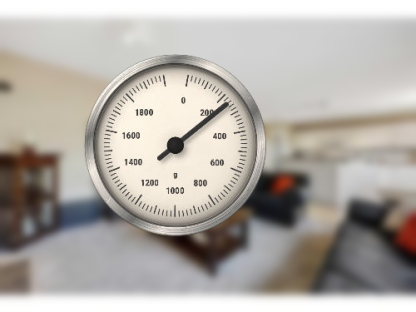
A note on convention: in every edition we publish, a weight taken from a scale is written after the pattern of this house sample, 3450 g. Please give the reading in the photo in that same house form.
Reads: 240 g
